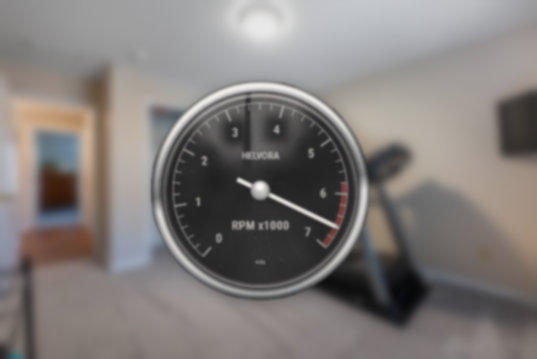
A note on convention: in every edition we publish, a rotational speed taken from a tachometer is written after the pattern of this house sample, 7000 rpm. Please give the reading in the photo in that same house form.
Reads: 6600 rpm
